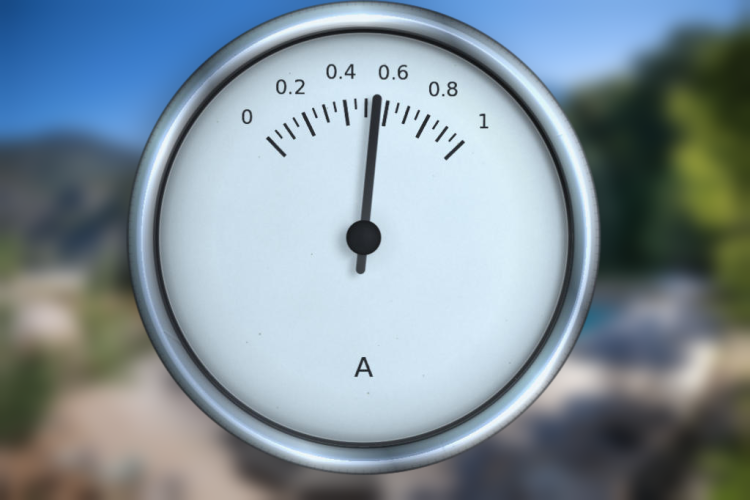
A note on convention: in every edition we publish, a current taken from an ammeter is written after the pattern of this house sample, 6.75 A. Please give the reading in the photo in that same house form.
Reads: 0.55 A
